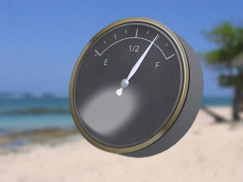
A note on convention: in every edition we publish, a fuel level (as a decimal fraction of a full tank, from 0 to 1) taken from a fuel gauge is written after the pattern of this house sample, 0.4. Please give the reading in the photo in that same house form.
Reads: 0.75
